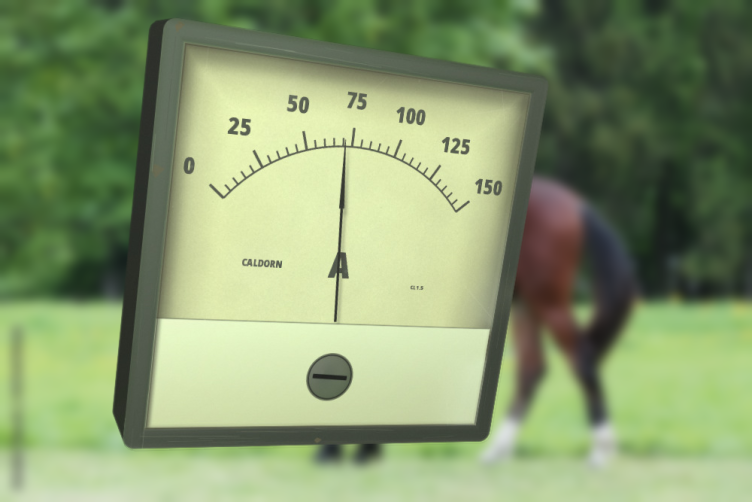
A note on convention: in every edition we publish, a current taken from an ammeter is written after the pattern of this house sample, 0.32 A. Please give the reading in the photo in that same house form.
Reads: 70 A
